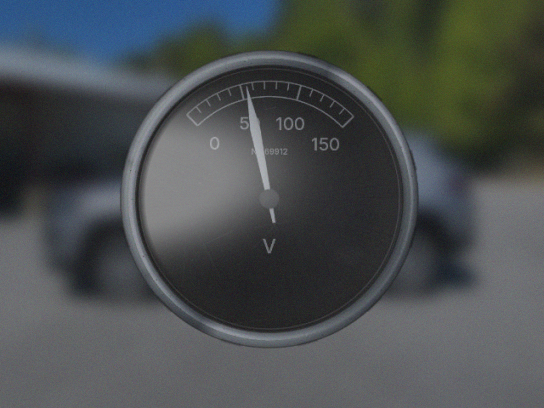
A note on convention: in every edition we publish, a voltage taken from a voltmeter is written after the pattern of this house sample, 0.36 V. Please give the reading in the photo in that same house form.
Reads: 55 V
